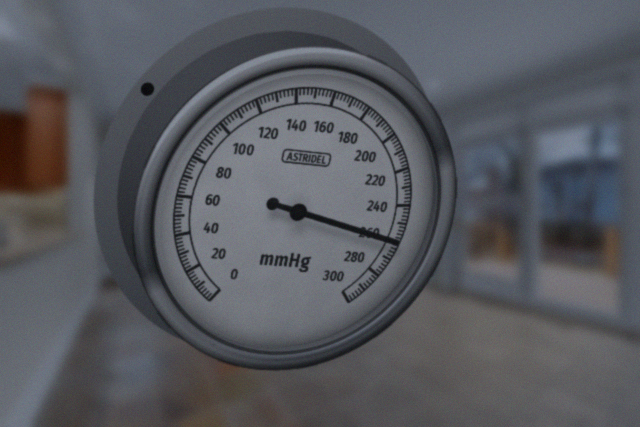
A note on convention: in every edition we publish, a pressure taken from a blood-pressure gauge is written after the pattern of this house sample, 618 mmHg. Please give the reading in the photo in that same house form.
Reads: 260 mmHg
